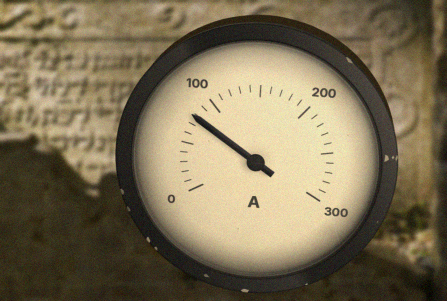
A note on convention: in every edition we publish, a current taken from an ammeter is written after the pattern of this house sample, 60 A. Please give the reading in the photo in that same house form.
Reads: 80 A
